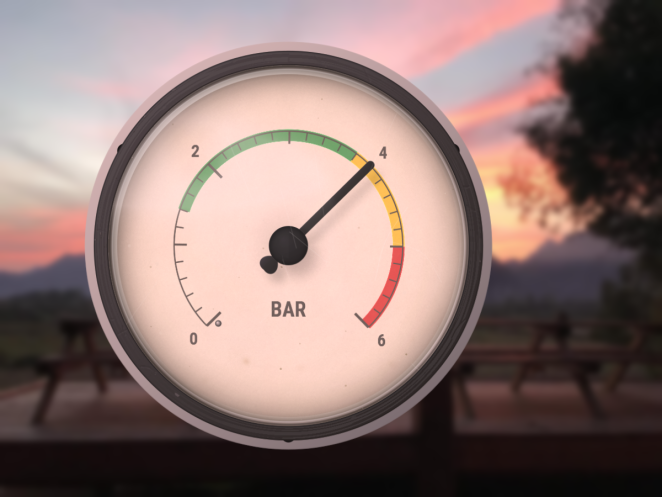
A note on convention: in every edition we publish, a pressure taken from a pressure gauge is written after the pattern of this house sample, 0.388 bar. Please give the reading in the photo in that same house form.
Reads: 4 bar
